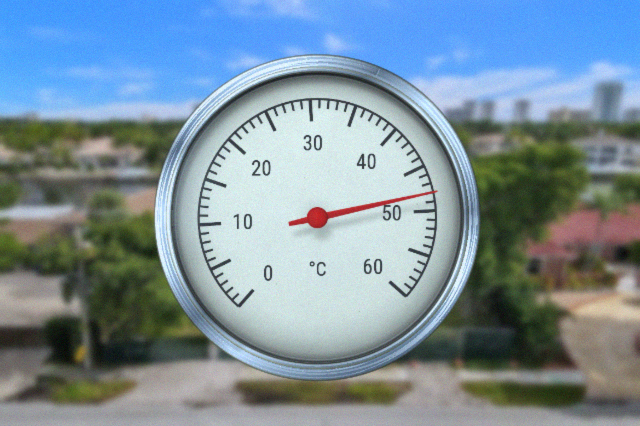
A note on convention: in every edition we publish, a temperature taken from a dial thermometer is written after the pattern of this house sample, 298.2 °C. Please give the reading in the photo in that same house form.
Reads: 48 °C
